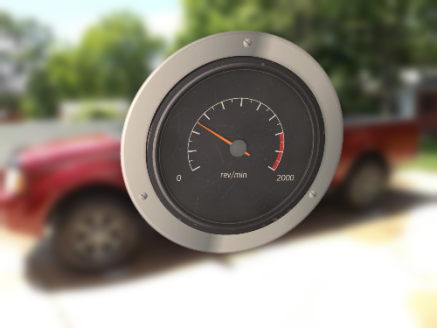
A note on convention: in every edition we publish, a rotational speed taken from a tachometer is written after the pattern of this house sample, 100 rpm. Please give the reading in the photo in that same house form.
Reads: 500 rpm
